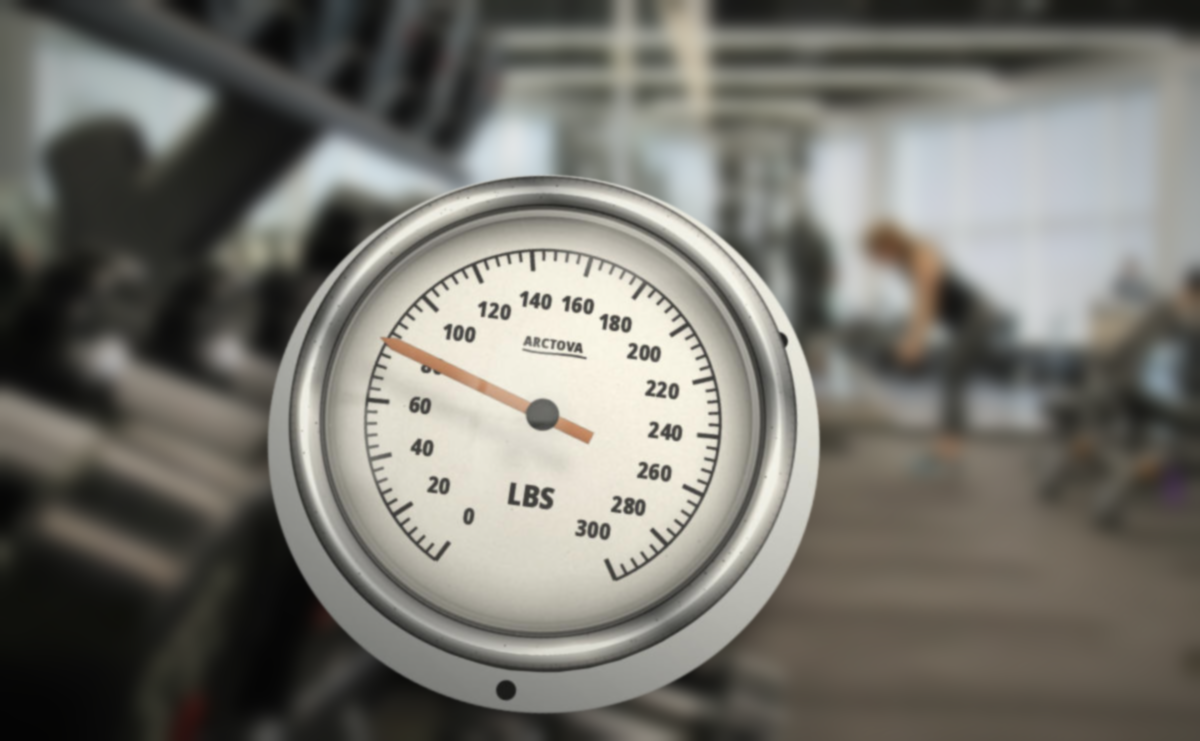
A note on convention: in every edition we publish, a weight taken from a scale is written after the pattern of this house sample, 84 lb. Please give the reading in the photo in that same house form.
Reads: 80 lb
